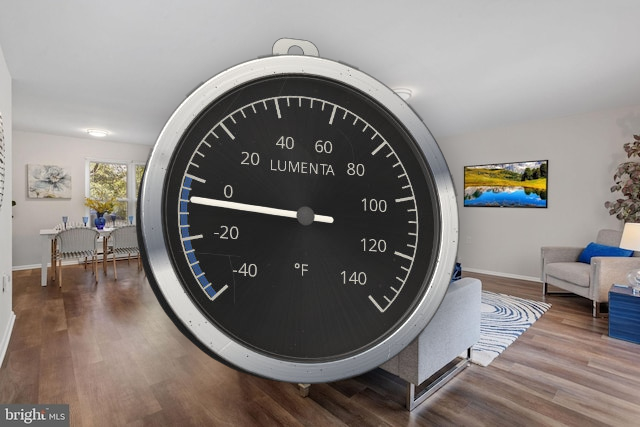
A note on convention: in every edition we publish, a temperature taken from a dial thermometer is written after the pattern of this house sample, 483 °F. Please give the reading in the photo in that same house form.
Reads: -8 °F
